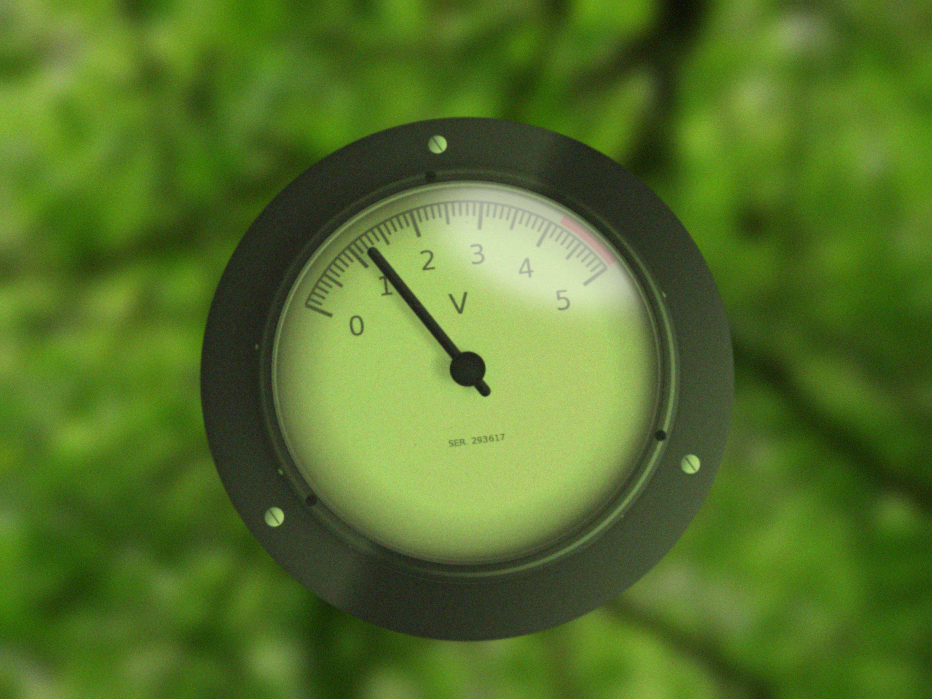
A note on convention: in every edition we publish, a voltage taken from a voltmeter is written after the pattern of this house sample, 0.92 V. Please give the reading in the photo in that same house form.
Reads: 1.2 V
